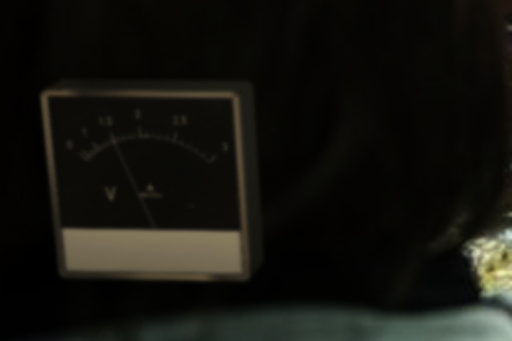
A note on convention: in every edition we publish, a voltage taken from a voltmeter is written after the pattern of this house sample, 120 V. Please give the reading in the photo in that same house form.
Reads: 1.5 V
